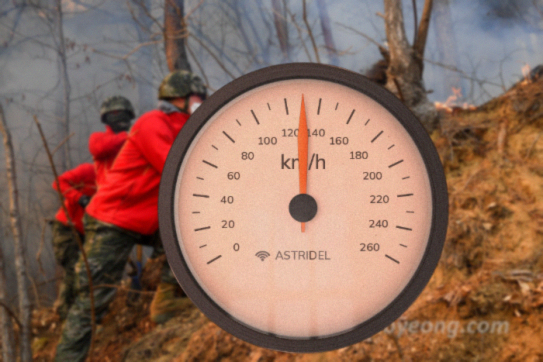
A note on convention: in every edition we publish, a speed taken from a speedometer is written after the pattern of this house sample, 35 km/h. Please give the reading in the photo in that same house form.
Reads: 130 km/h
